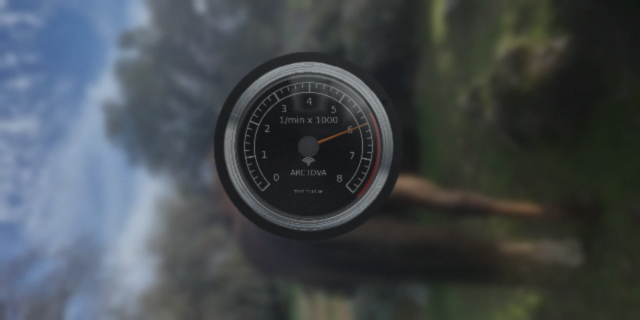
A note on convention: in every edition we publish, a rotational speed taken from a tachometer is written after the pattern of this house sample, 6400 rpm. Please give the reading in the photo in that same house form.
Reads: 6000 rpm
